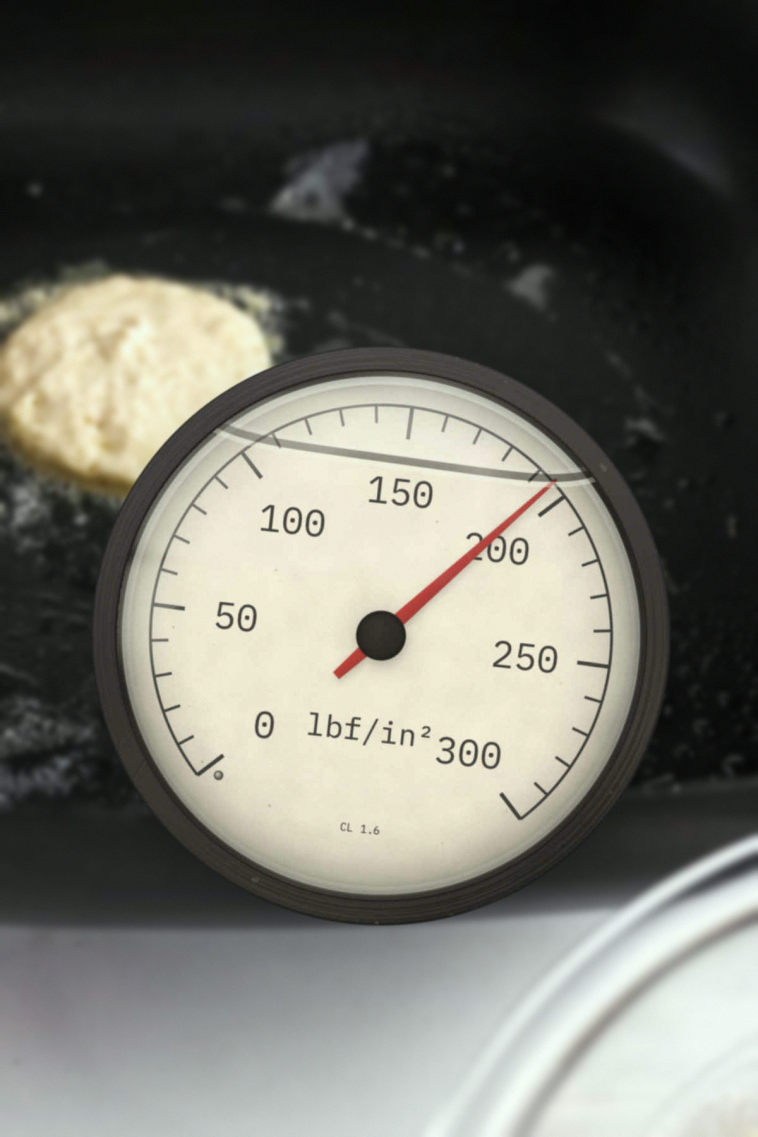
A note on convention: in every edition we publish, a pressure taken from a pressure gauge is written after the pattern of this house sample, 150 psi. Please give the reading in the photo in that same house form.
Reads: 195 psi
